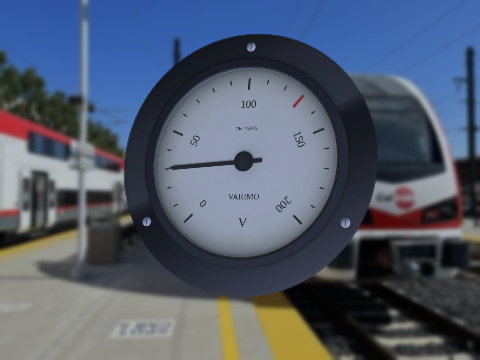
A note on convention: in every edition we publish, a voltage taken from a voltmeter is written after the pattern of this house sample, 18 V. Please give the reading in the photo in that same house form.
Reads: 30 V
